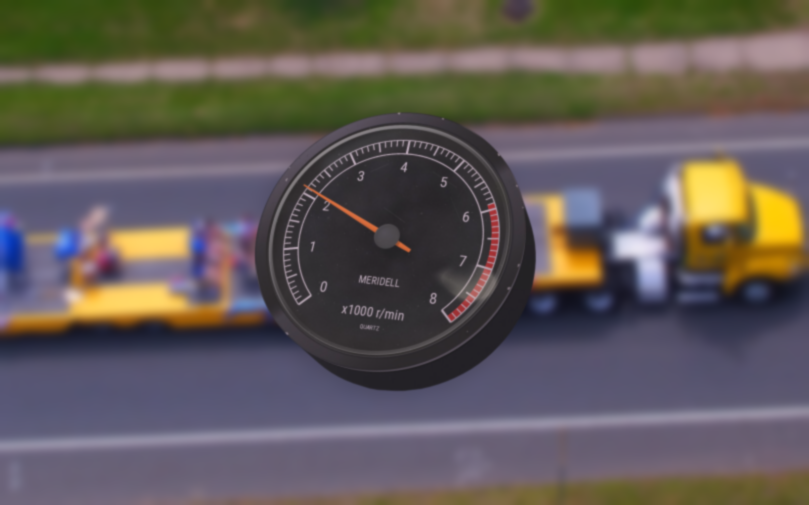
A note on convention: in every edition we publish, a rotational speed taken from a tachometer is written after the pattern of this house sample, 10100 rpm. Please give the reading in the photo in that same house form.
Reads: 2100 rpm
